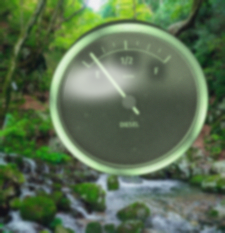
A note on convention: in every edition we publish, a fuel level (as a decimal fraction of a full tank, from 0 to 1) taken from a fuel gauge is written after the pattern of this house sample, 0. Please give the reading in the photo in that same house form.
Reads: 0.125
